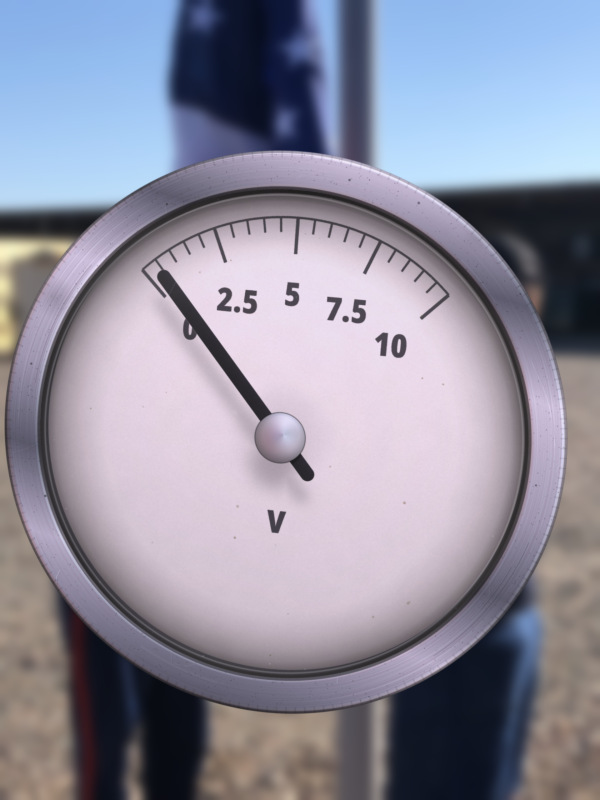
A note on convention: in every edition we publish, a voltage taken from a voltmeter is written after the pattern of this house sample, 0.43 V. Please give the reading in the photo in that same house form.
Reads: 0.5 V
